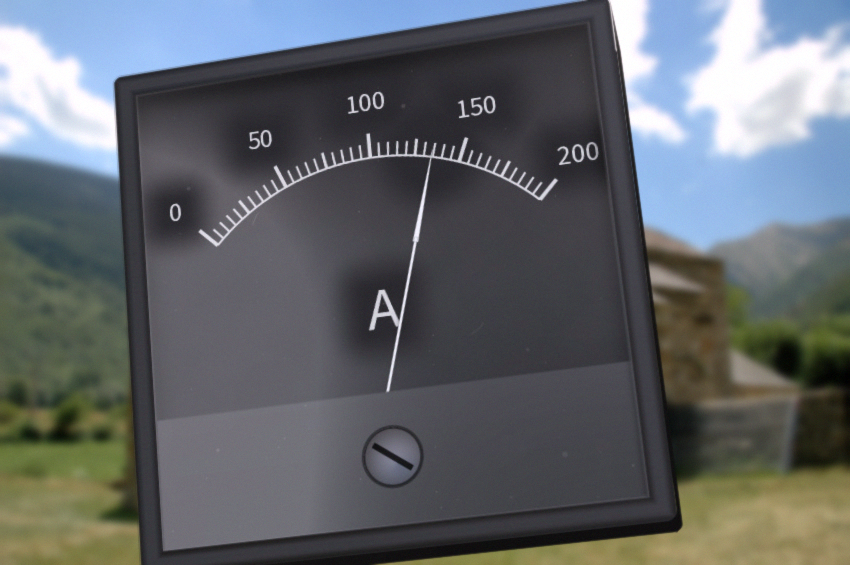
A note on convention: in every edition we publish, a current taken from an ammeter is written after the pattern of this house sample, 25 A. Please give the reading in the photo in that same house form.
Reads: 135 A
